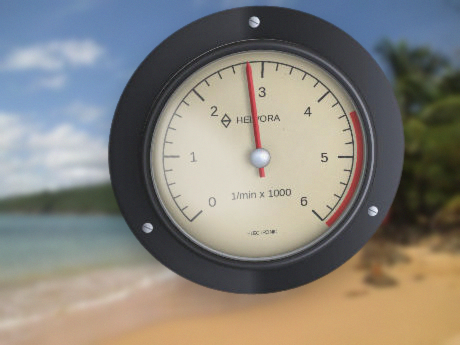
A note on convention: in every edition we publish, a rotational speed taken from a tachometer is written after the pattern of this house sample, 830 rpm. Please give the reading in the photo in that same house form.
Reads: 2800 rpm
